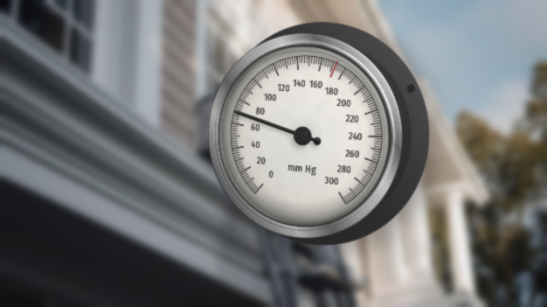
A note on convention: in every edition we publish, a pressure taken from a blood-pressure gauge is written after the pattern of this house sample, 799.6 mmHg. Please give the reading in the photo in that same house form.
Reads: 70 mmHg
